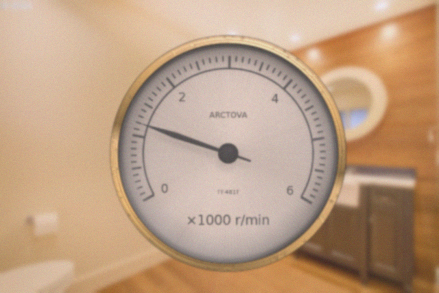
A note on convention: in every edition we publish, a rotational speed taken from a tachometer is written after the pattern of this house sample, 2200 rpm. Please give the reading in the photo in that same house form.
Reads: 1200 rpm
